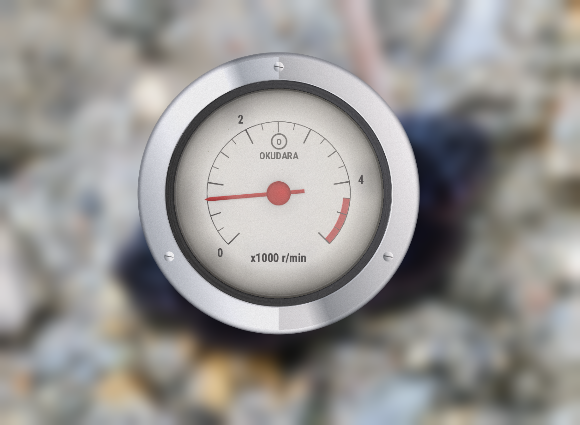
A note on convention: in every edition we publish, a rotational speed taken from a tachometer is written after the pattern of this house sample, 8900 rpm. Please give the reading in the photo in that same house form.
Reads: 750 rpm
